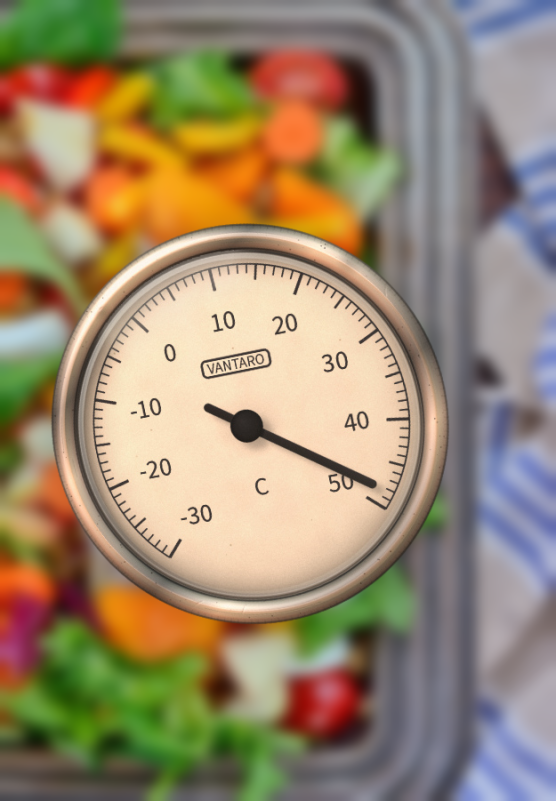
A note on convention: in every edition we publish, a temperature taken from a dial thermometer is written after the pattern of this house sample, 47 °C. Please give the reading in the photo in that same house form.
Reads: 48 °C
